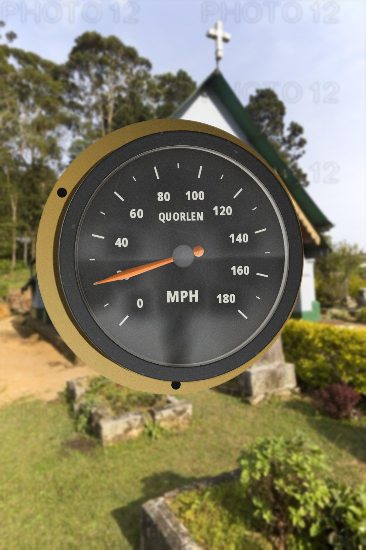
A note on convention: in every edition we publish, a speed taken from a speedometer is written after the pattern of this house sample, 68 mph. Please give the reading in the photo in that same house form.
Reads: 20 mph
